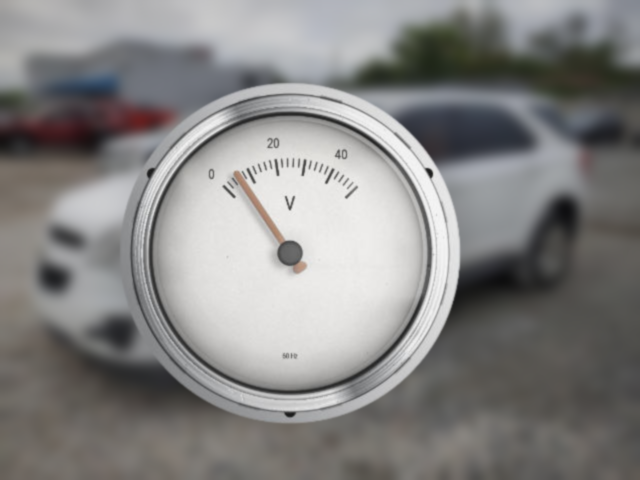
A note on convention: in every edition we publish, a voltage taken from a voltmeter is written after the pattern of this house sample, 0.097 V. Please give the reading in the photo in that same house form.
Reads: 6 V
